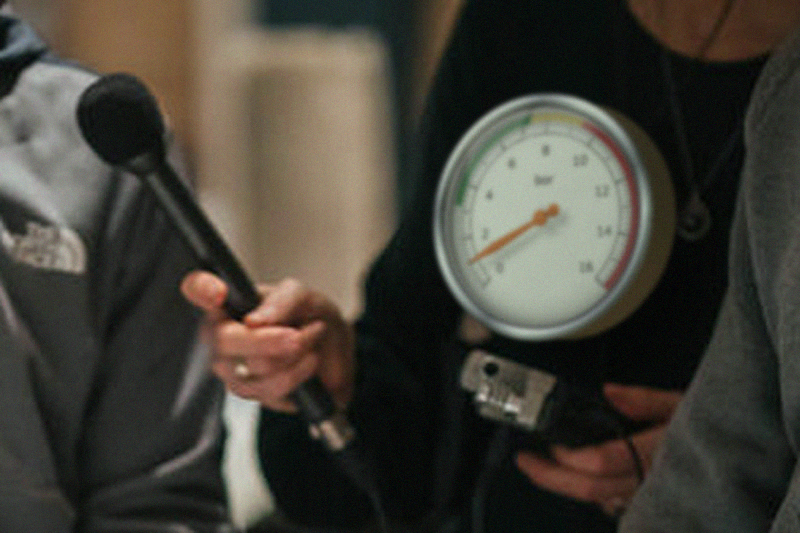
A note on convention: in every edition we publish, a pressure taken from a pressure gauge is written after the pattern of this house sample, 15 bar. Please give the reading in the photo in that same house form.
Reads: 1 bar
